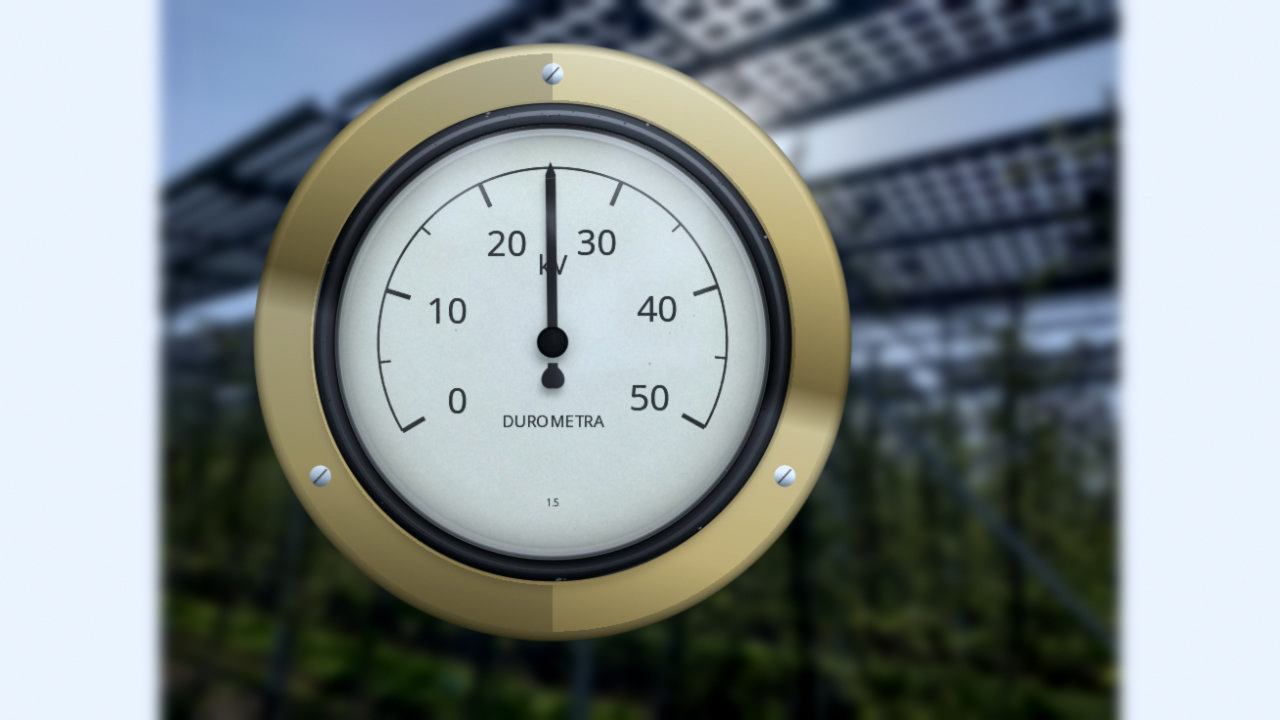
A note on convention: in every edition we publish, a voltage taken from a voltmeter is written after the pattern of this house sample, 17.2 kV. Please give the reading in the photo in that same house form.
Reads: 25 kV
